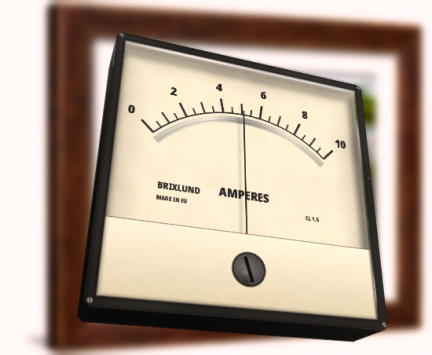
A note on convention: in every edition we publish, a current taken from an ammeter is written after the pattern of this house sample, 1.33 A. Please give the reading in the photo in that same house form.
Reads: 5 A
